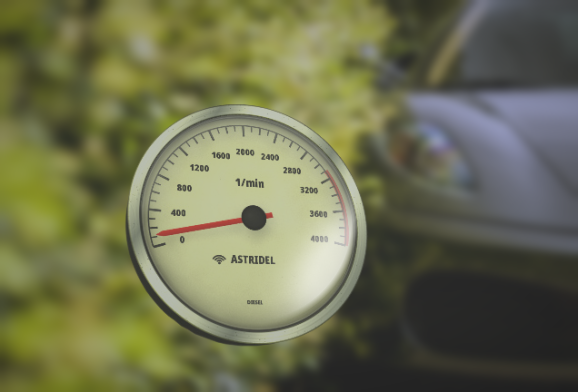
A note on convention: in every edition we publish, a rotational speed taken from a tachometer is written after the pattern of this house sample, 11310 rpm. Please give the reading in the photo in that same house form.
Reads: 100 rpm
